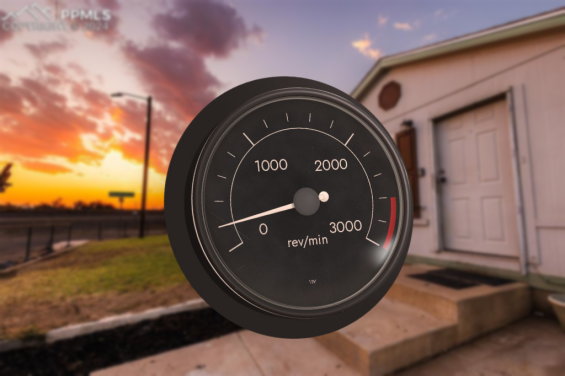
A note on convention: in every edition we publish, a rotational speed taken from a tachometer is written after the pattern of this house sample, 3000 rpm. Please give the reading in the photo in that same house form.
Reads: 200 rpm
